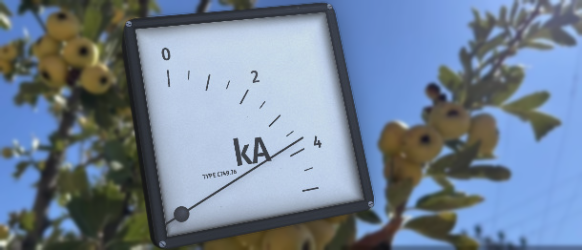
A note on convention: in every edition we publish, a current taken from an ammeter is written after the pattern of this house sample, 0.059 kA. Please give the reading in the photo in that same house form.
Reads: 3.75 kA
